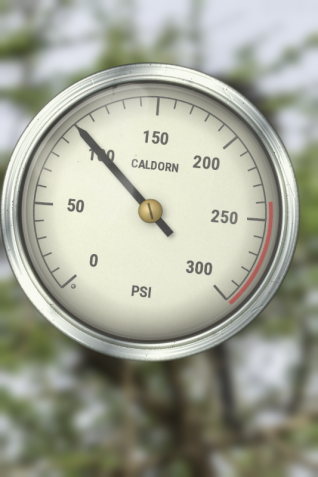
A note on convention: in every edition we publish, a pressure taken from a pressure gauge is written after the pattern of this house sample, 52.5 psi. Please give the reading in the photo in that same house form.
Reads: 100 psi
